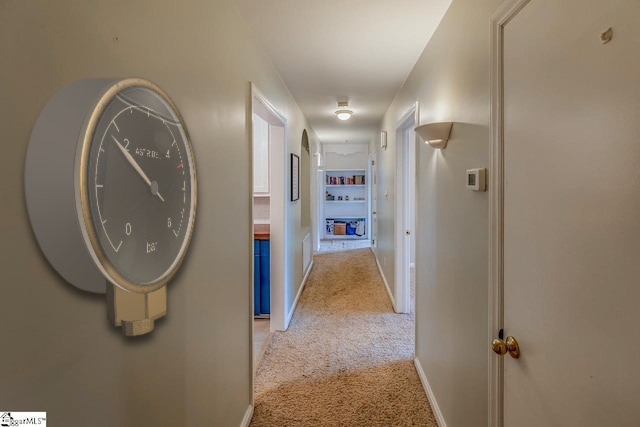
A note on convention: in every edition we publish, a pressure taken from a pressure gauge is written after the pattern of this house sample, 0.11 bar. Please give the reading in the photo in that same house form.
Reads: 1.75 bar
